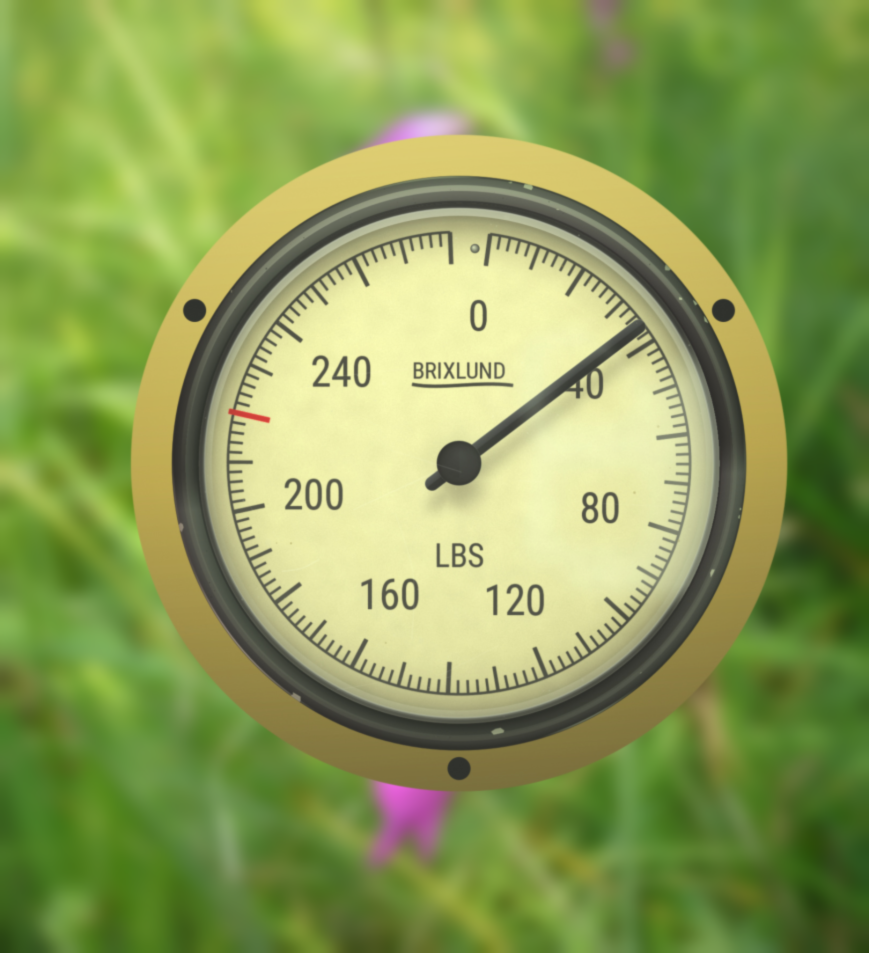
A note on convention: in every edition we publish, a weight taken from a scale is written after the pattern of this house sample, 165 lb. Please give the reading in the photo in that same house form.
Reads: 36 lb
